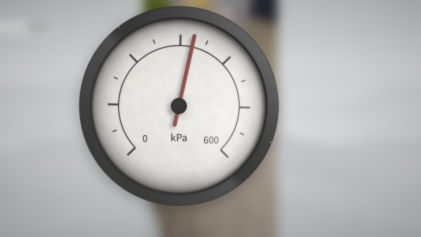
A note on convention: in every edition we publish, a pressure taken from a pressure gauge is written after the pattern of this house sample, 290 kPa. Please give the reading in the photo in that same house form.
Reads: 325 kPa
